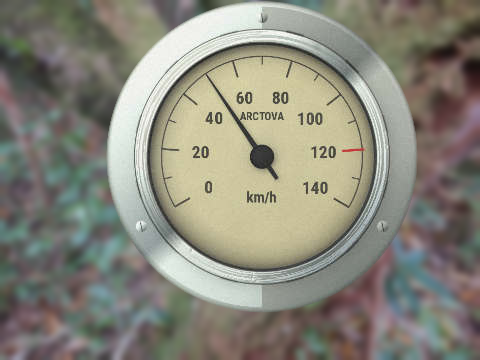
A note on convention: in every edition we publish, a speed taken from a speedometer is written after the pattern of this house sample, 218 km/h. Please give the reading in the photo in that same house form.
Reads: 50 km/h
